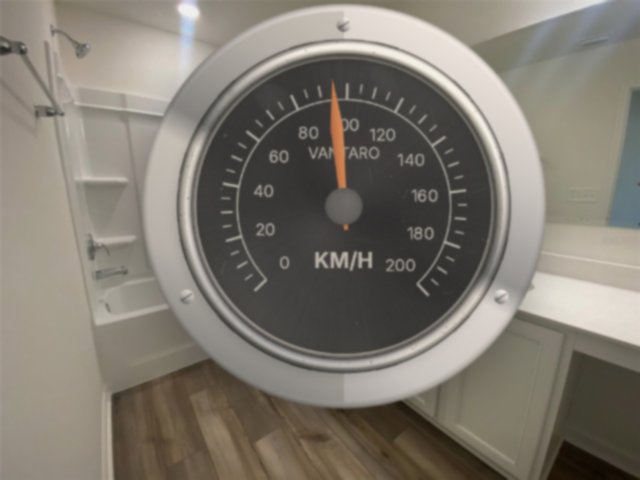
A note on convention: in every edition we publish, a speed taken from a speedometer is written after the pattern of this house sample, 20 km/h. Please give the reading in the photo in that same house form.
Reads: 95 km/h
